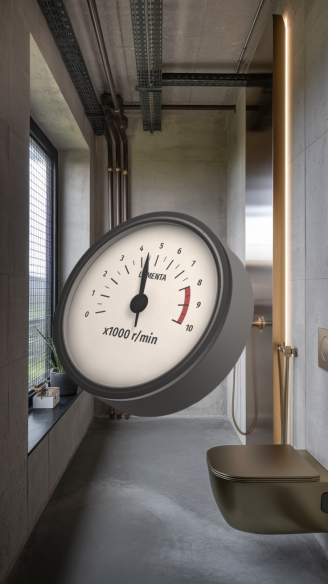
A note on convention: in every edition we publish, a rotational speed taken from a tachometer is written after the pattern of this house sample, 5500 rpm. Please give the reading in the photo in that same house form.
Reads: 4500 rpm
